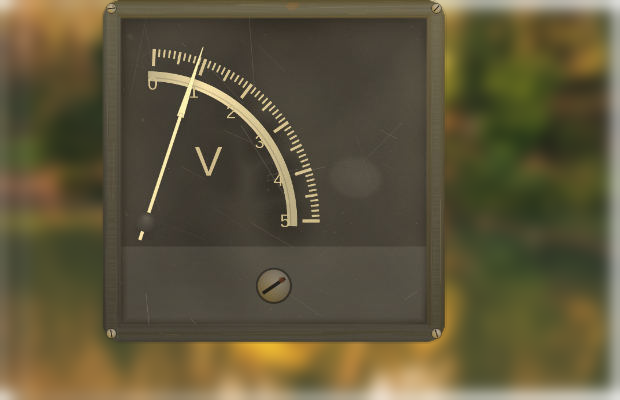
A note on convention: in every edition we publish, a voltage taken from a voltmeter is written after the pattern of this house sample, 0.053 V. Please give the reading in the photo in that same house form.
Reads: 0.9 V
